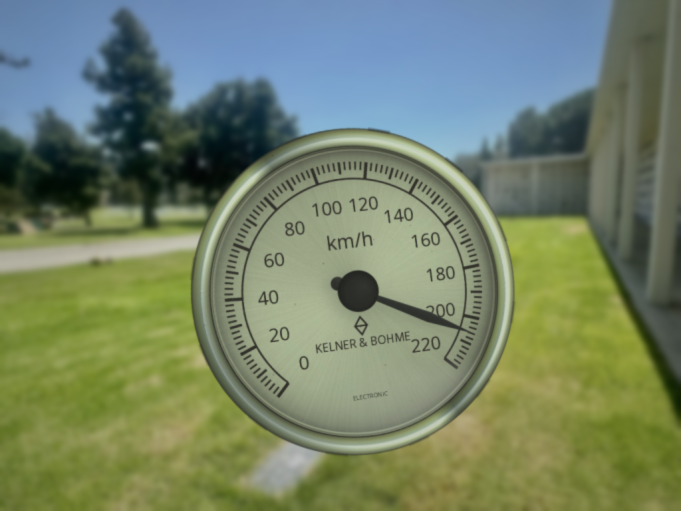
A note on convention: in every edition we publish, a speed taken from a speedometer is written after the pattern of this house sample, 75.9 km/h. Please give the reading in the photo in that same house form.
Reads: 206 km/h
